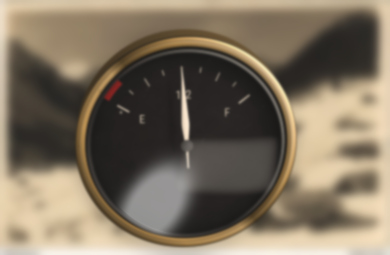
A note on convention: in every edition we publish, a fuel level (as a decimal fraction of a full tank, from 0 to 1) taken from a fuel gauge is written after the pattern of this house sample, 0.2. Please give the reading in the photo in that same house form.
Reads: 0.5
